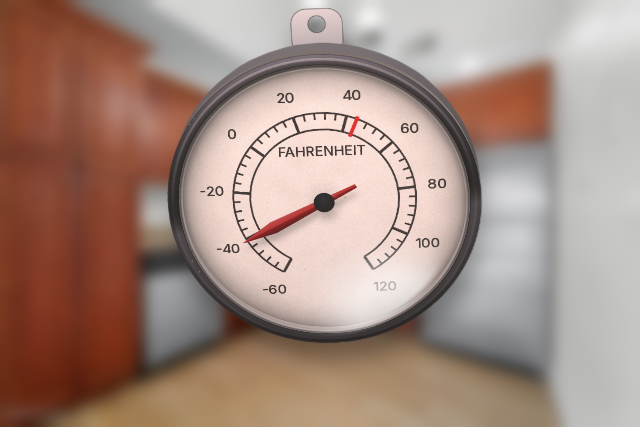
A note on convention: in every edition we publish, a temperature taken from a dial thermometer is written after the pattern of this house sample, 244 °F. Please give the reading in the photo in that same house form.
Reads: -40 °F
